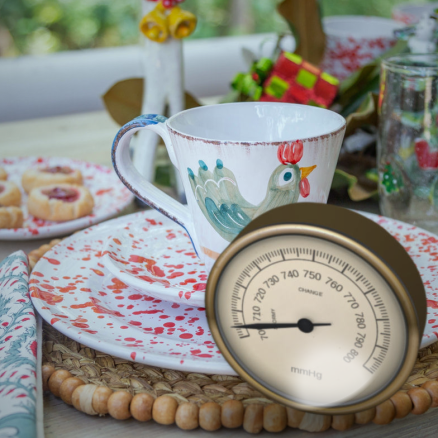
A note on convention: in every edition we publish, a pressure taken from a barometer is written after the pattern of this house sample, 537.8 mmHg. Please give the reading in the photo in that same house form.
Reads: 705 mmHg
